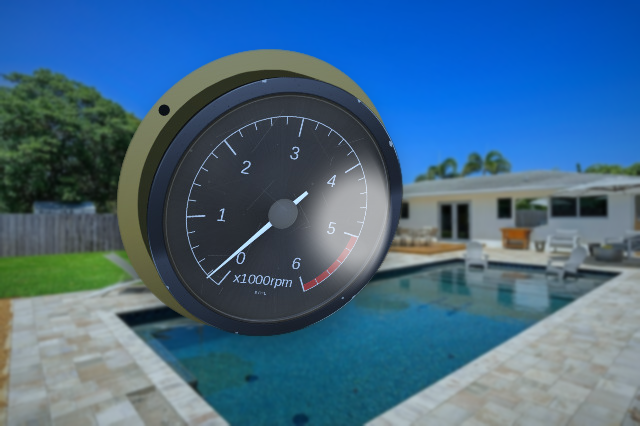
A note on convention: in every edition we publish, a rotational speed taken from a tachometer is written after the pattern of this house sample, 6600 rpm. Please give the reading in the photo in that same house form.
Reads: 200 rpm
